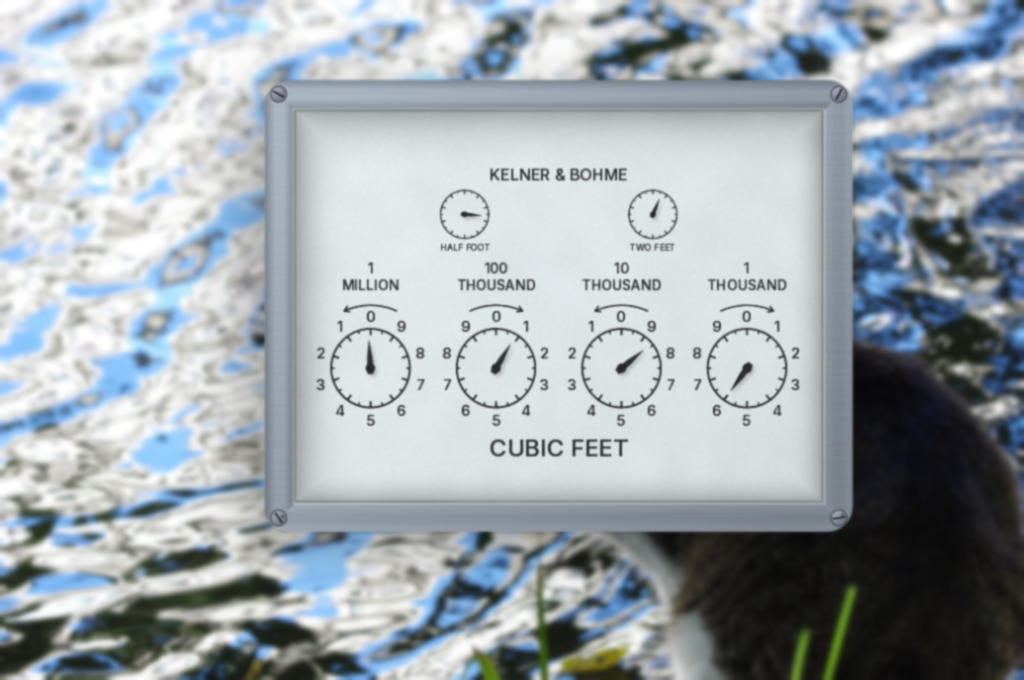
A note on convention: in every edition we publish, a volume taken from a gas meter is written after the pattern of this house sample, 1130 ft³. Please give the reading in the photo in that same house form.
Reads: 8600 ft³
